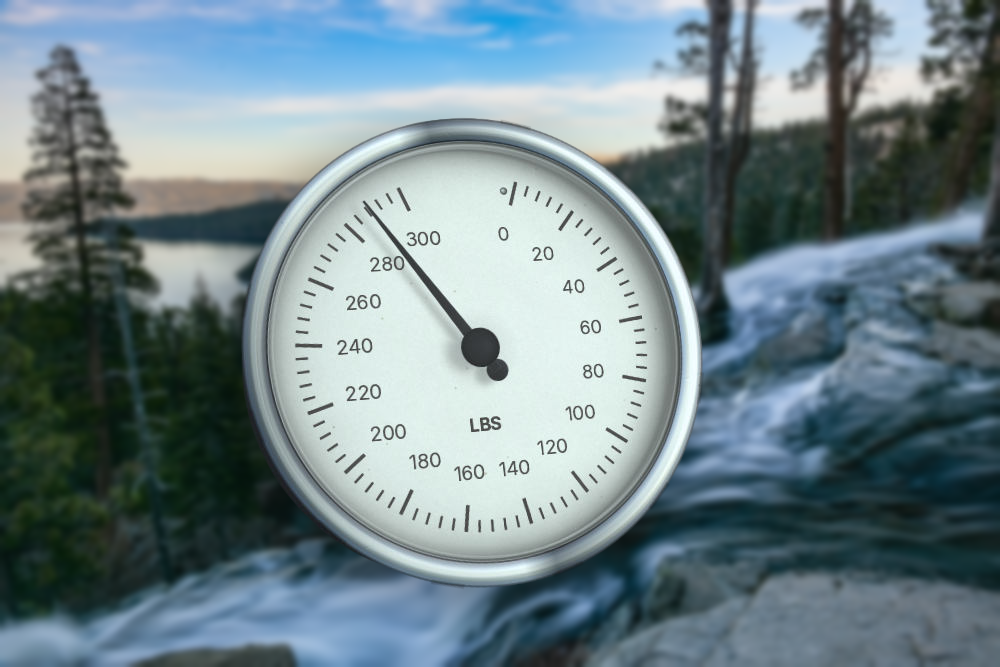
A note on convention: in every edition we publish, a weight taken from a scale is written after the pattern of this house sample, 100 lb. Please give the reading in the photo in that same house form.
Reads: 288 lb
